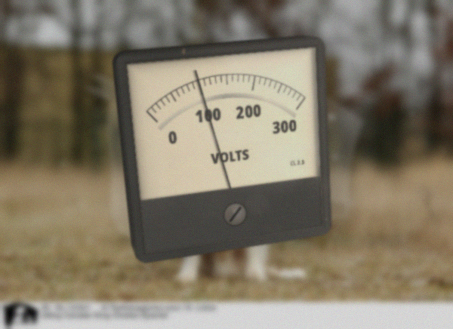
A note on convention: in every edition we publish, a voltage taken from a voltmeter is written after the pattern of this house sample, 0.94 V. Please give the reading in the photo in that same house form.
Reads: 100 V
